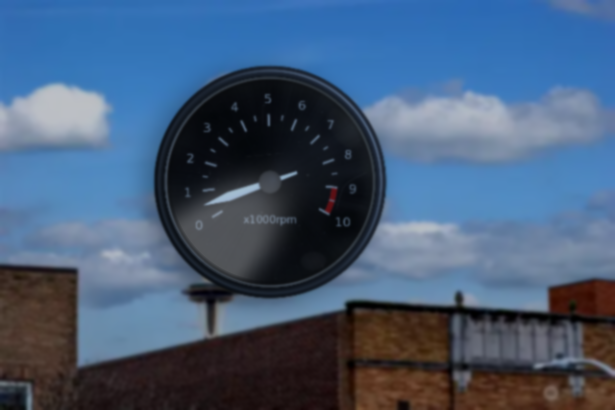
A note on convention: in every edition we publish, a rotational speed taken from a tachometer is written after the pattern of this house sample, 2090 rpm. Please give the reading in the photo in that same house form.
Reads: 500 rpm
